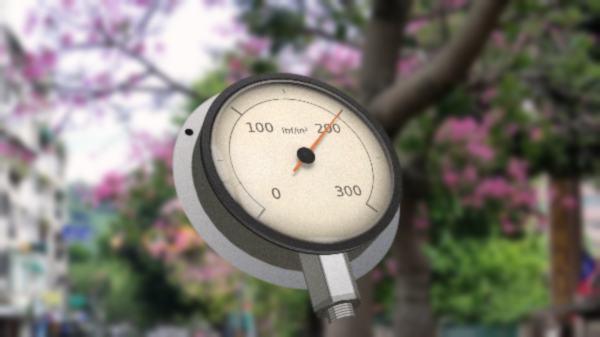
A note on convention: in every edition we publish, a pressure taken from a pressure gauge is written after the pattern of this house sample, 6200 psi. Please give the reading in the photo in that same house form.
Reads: 200 psi
